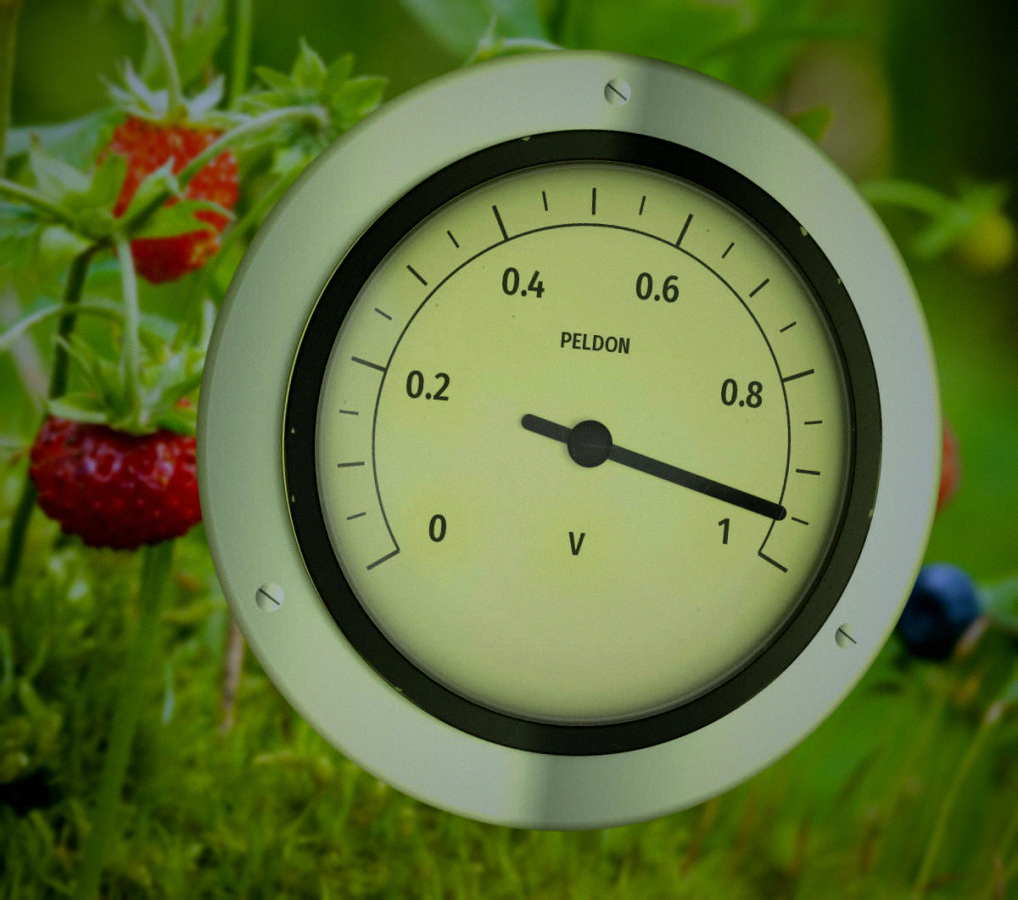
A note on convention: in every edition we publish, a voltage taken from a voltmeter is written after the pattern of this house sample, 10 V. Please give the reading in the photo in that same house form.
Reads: 0.95 V
